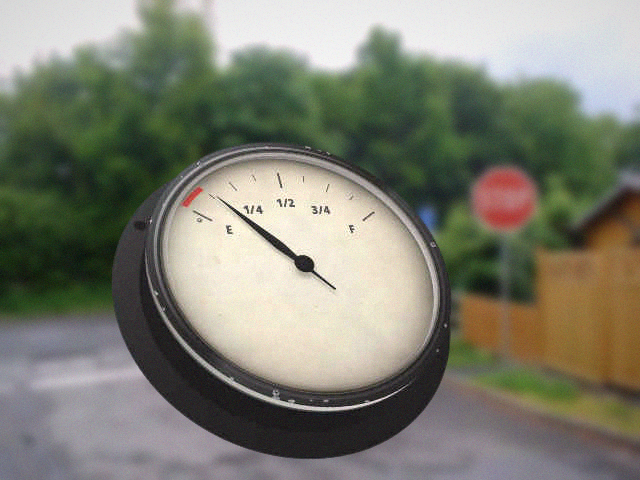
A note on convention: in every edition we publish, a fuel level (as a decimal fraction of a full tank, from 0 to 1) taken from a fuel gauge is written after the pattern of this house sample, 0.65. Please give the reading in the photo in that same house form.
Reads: 0.125
